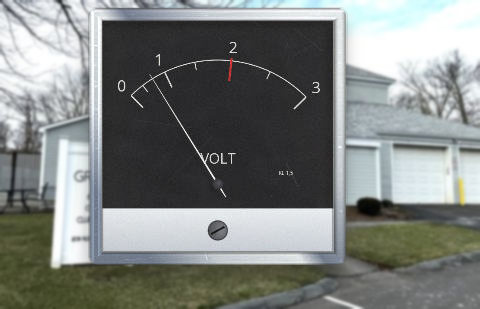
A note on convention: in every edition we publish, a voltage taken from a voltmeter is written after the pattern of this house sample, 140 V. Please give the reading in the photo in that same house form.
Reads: 0.75 V
